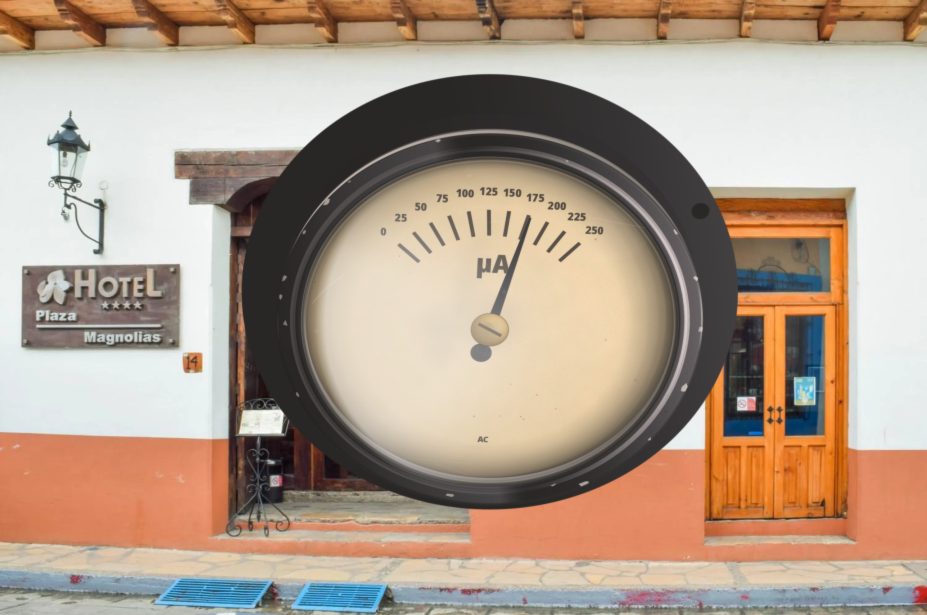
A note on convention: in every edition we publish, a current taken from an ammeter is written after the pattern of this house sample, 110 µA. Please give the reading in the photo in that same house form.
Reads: 175 µA
